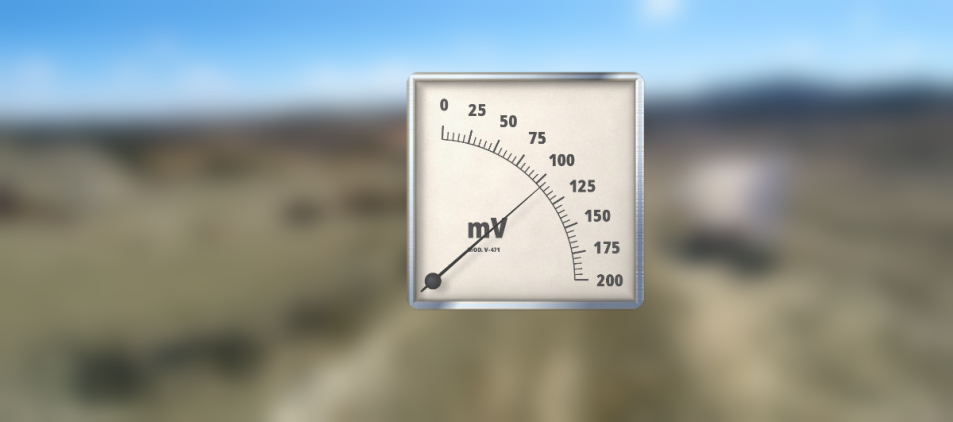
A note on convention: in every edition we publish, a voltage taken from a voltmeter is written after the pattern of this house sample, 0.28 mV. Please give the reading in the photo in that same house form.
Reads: 105 mV
